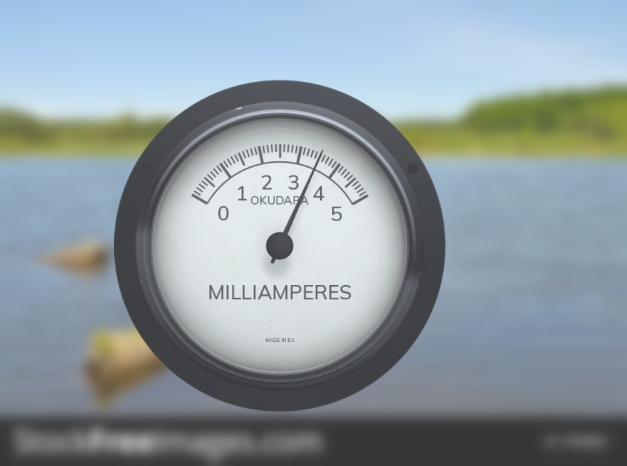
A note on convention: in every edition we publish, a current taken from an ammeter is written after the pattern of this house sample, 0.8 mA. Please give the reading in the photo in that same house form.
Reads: 3.5 mA
